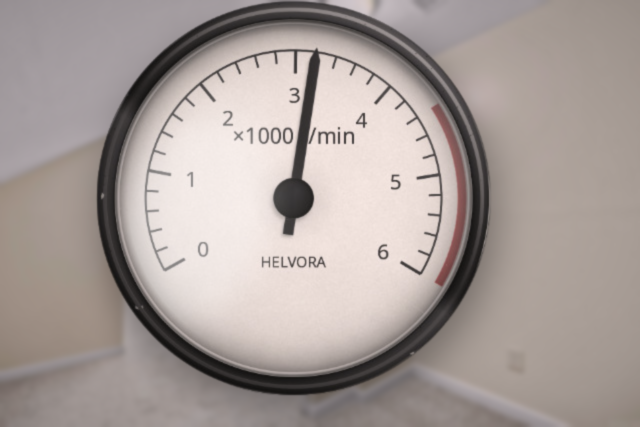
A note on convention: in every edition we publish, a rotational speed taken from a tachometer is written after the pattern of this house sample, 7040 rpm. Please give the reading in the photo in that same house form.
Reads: 3200 rpm
